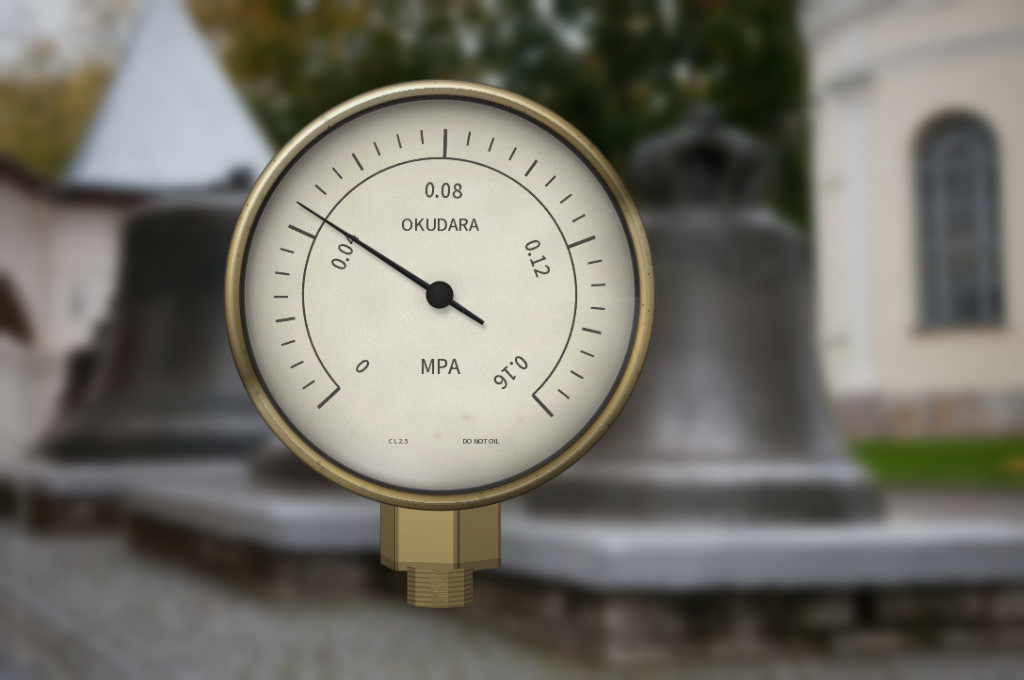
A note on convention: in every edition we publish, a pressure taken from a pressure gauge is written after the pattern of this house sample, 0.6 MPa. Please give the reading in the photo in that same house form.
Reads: 0.045 MPa
